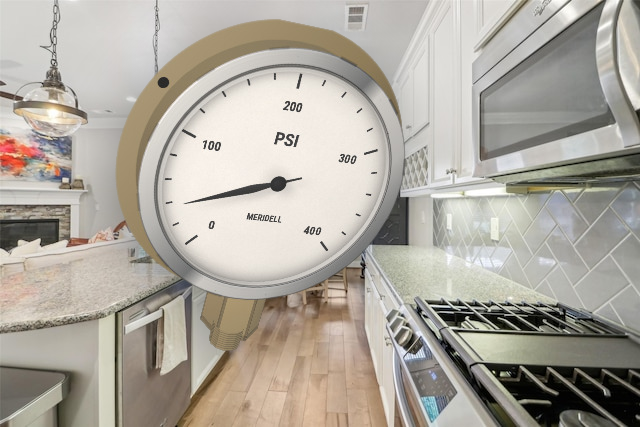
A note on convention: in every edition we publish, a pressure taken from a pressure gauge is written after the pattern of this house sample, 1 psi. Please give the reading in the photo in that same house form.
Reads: 40 psi
